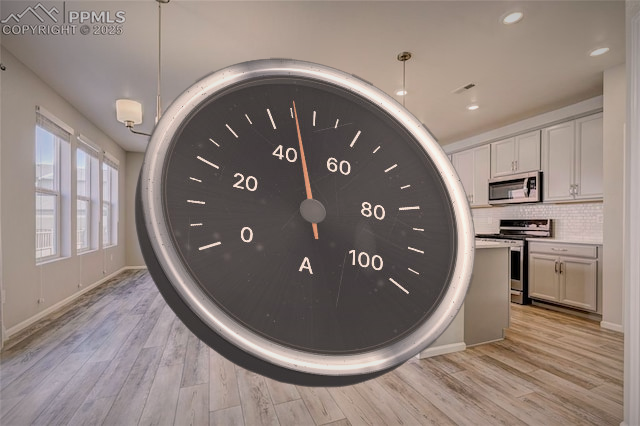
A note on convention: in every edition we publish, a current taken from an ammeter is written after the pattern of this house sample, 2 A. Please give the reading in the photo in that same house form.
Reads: 45 A
